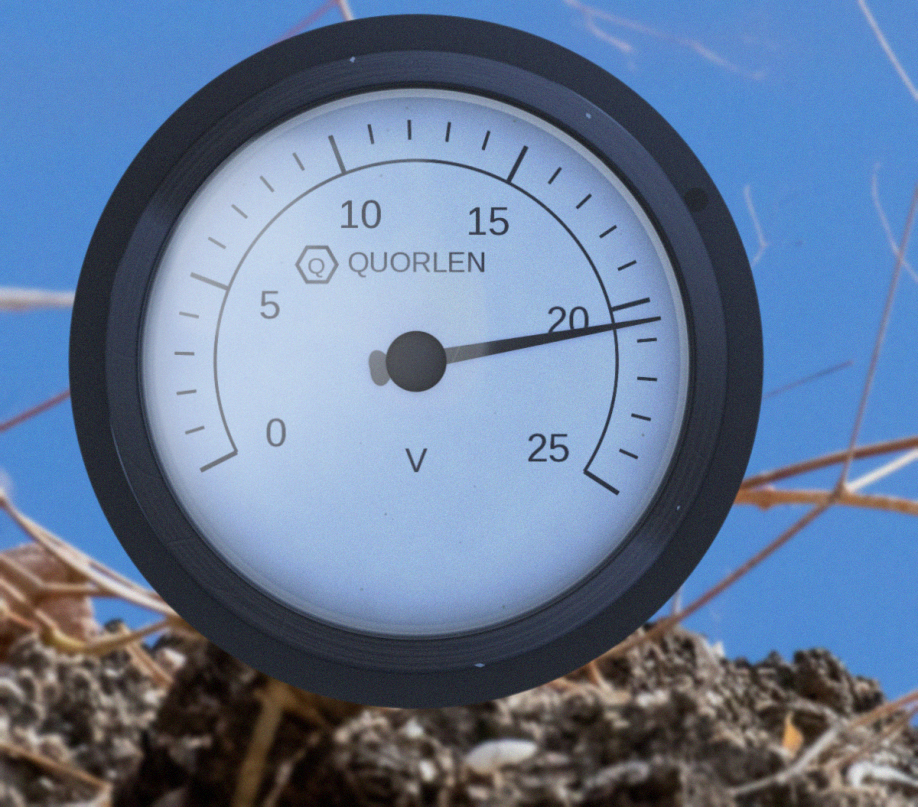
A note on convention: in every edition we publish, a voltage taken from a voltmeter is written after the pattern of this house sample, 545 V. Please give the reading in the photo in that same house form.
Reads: 20.5 V
